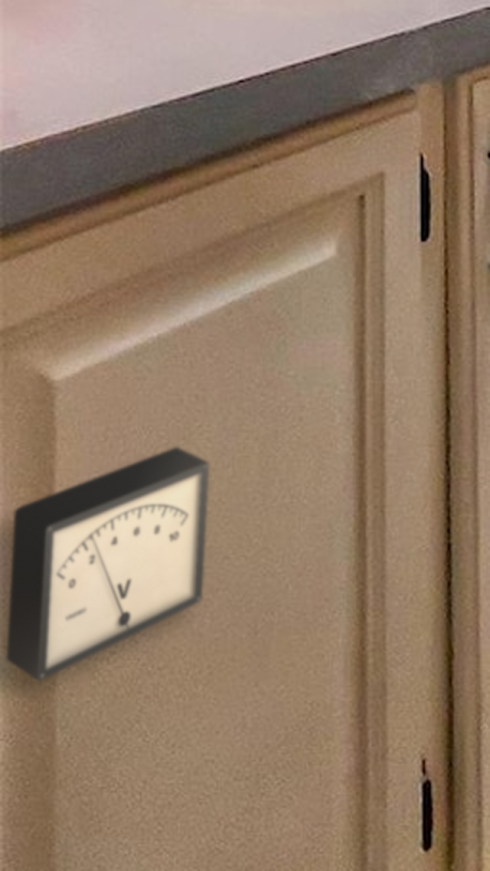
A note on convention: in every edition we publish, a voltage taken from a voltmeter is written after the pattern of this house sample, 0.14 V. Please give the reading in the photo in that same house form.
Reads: 2.5 V
